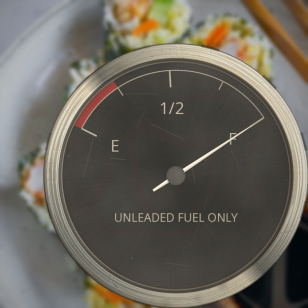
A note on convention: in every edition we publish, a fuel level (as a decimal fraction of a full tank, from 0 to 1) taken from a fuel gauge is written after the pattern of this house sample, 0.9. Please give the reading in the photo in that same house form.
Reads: 1
